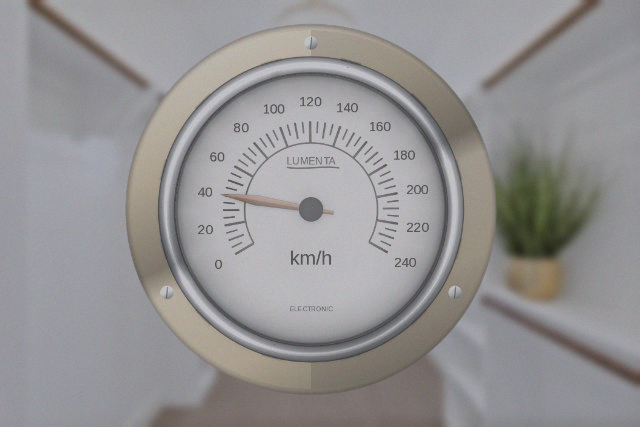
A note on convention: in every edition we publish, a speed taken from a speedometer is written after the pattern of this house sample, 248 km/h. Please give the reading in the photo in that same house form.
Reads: 40 km/h
